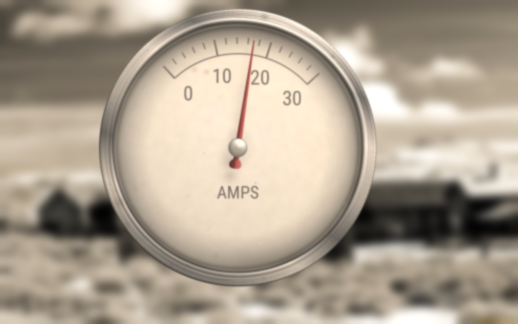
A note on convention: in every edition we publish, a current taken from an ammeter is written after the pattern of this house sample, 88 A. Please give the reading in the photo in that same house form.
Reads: 17 A
